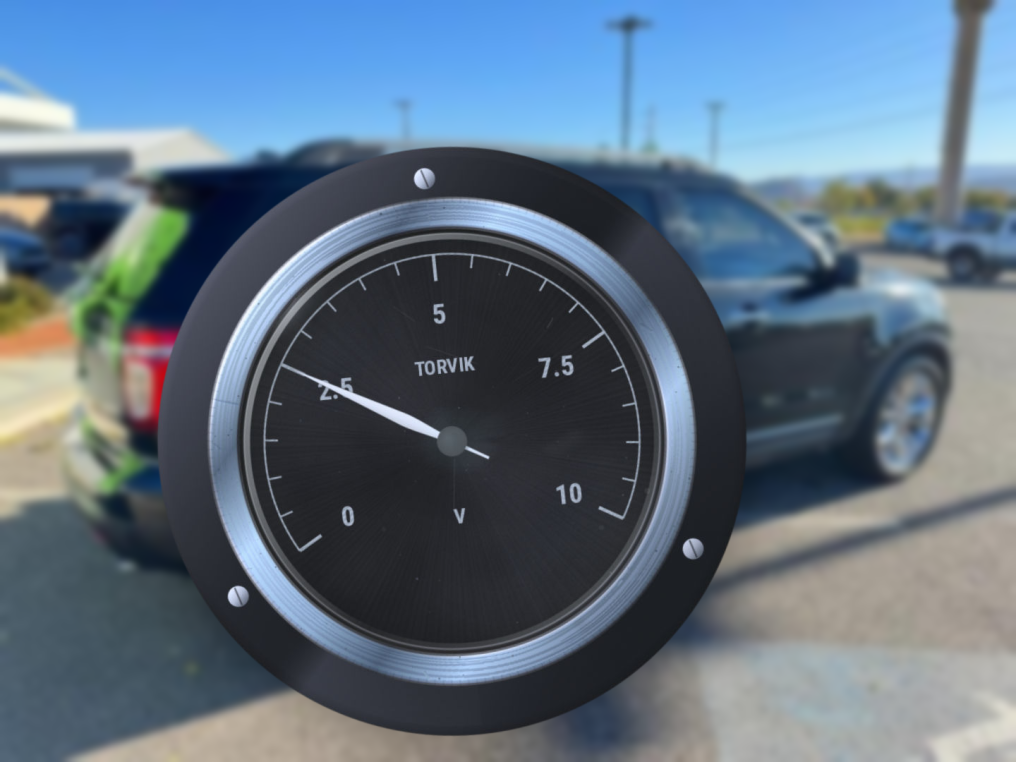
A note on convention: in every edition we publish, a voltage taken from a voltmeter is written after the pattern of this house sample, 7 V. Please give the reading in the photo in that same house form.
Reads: 2.5 V
